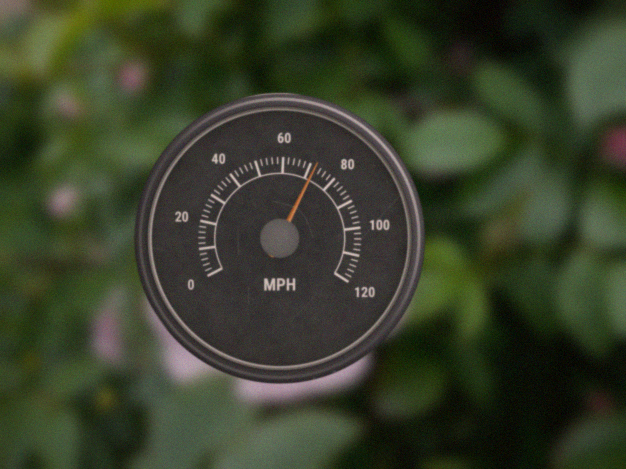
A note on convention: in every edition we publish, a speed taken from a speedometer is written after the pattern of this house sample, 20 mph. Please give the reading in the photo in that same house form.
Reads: 72 mph
